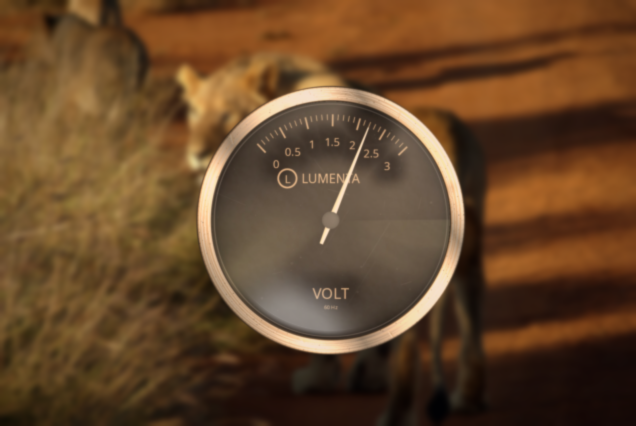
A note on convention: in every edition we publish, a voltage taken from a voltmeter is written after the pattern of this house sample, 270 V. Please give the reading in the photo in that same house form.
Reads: 2.2 V
